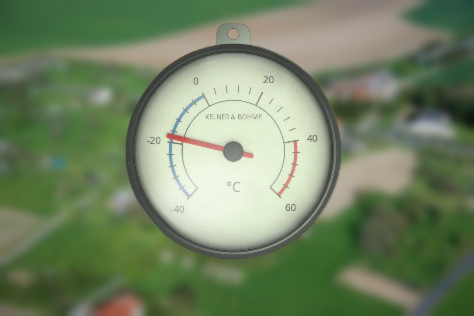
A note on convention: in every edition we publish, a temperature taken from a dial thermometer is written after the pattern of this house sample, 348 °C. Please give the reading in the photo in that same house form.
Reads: -18 °C
